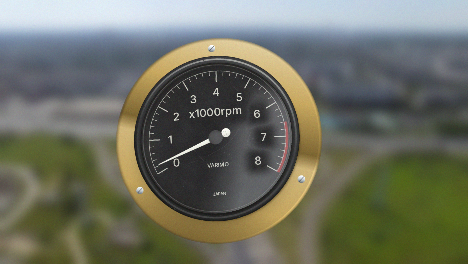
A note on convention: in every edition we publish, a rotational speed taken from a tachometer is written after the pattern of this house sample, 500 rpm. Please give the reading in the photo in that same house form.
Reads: 200 rpm
